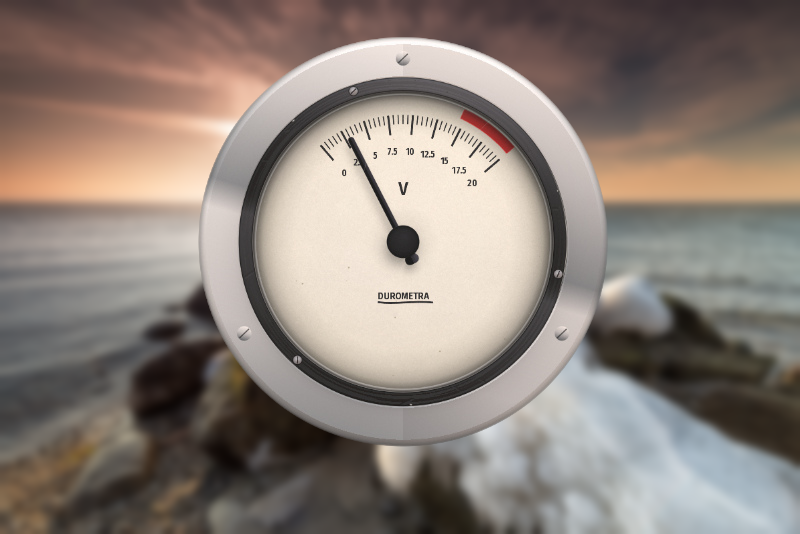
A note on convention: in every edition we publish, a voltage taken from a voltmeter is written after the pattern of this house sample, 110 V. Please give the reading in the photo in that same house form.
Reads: 3 V
